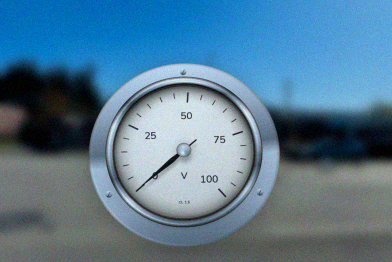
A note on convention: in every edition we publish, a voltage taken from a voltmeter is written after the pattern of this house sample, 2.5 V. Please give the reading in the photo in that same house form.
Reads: 0 V
